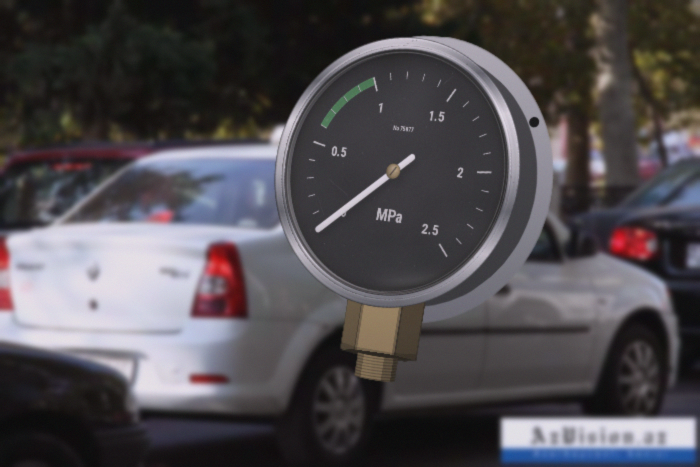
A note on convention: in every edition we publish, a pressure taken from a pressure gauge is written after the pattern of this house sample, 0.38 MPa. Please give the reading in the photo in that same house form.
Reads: 0 MPa
